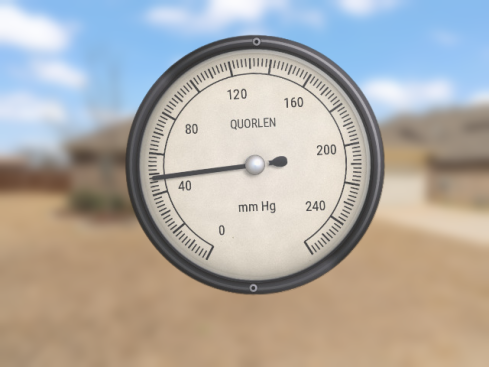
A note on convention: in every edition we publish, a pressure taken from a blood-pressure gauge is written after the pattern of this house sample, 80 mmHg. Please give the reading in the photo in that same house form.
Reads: 48 mmHg
